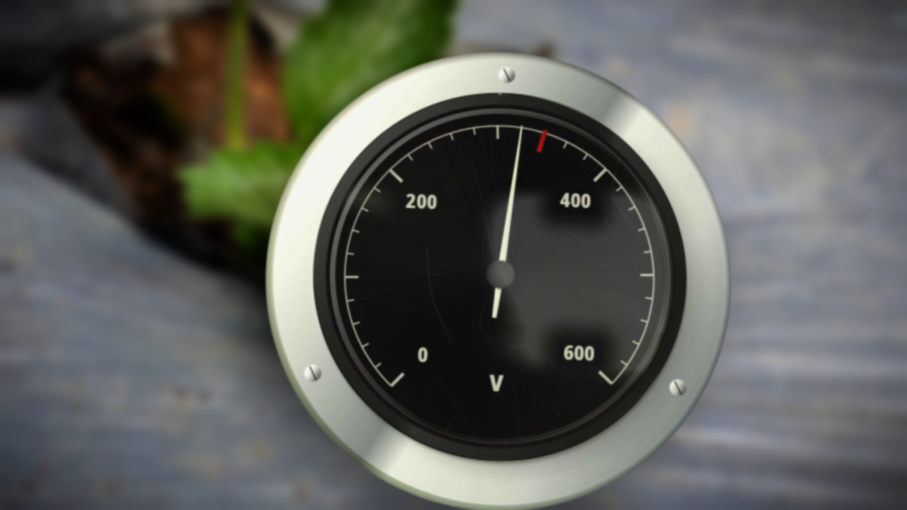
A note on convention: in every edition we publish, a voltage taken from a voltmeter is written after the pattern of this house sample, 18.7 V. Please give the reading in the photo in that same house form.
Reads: 320 V
